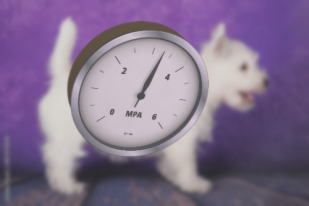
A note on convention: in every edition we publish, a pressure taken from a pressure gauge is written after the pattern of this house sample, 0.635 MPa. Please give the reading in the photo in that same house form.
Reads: 3.25 MPa
